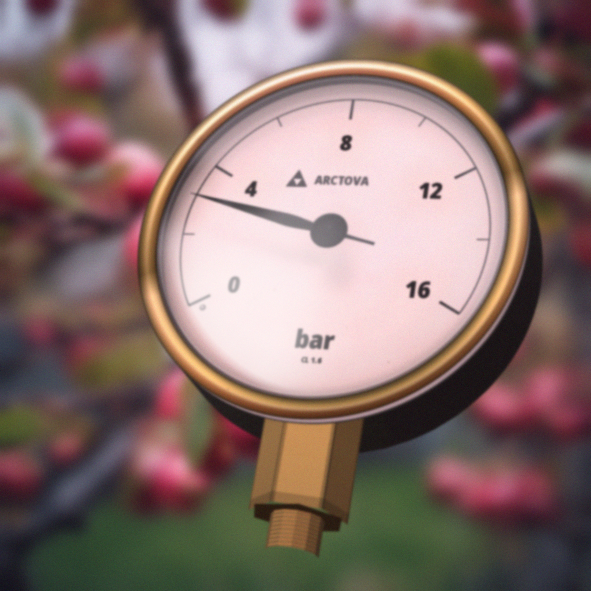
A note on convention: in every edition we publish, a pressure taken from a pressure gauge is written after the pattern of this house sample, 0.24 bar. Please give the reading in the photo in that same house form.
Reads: 3 bar
